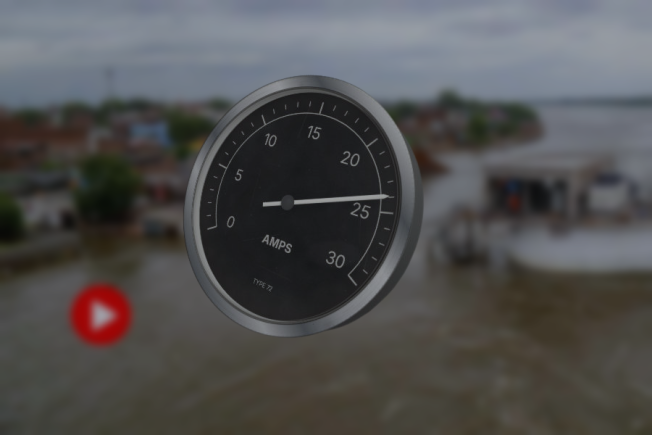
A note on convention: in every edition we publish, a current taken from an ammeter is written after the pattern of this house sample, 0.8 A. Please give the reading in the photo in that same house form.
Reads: 24 A
